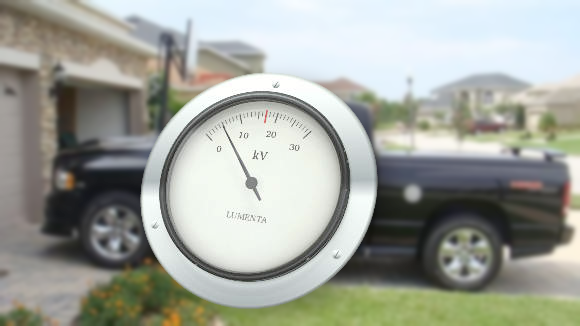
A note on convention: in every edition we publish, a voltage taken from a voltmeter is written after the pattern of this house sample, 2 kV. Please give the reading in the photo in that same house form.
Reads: 5 kV
